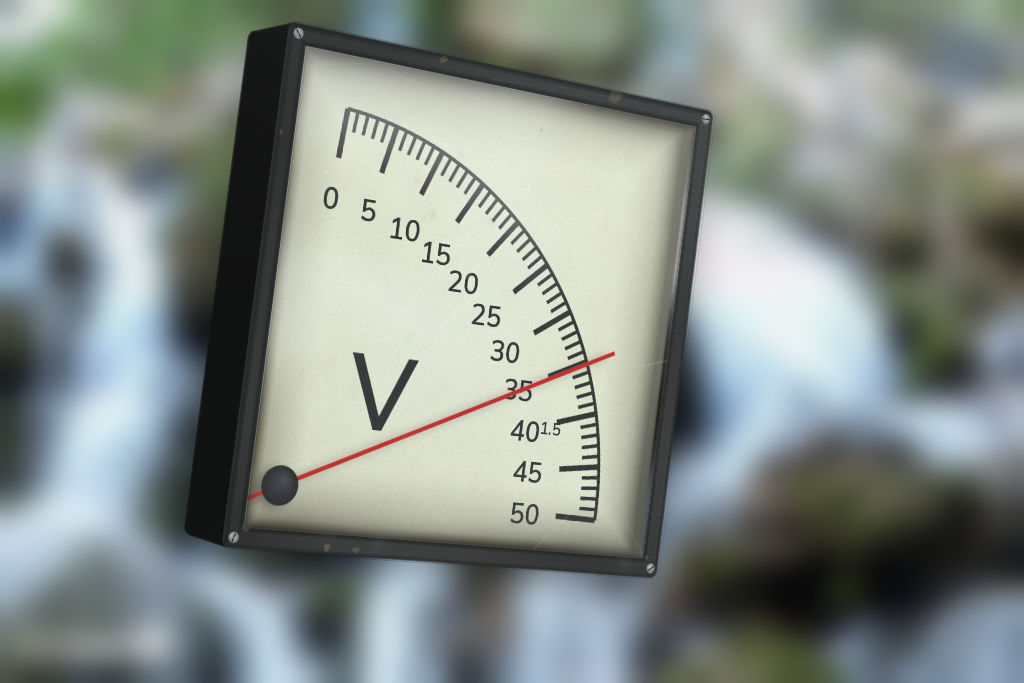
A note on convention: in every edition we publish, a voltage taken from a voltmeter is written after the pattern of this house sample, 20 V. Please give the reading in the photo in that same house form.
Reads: 35 V
